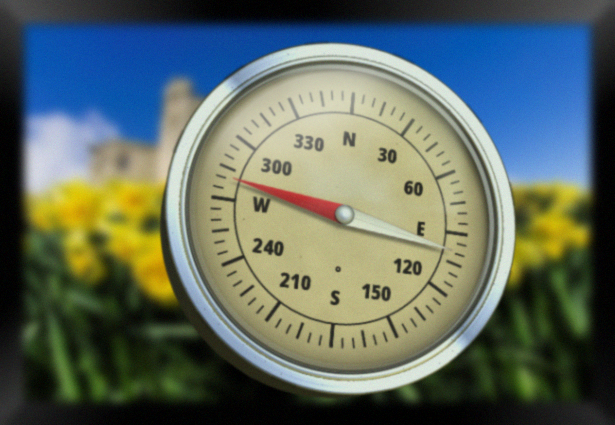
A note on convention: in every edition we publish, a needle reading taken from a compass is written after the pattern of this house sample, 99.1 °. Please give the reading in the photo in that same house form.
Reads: 280 °
